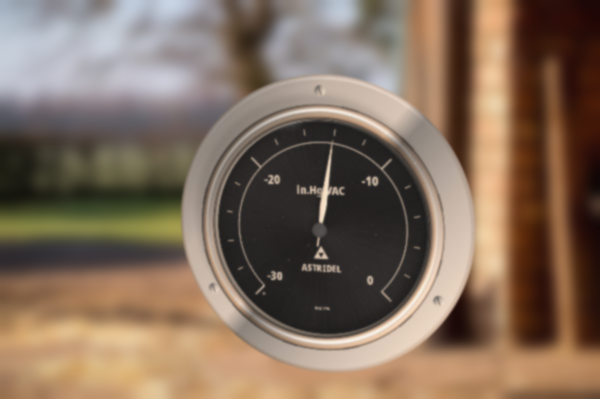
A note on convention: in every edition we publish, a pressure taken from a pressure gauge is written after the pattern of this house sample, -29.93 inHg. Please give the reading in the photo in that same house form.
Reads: -14 inHg
